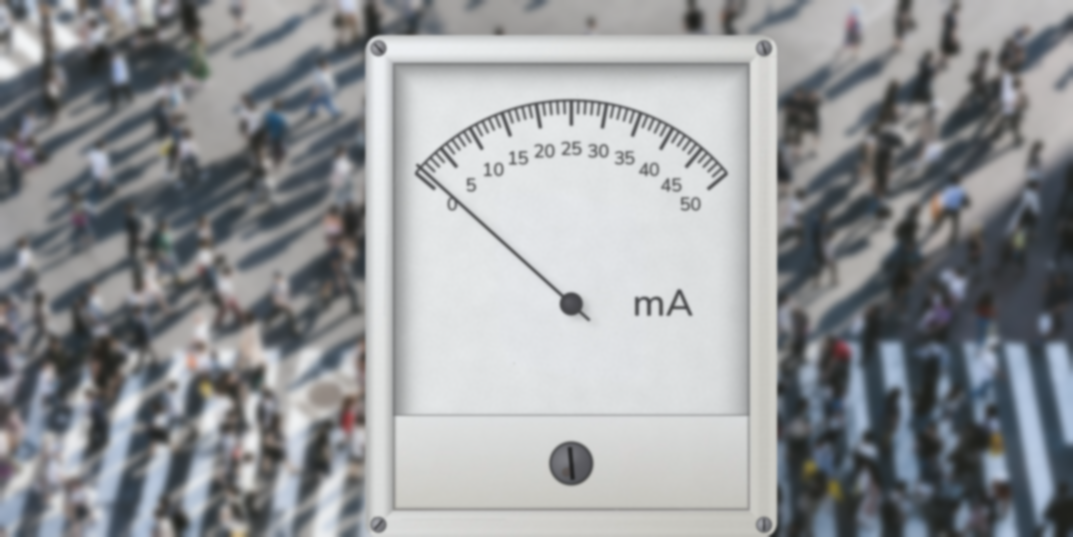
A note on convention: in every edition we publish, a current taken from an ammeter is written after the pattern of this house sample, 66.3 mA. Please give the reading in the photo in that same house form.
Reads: 1 mA
